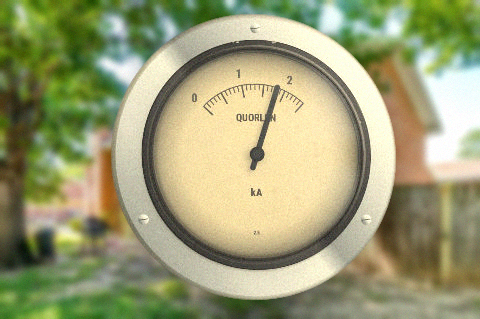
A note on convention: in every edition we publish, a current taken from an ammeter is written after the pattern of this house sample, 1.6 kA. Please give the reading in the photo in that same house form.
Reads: 1.8 kA
